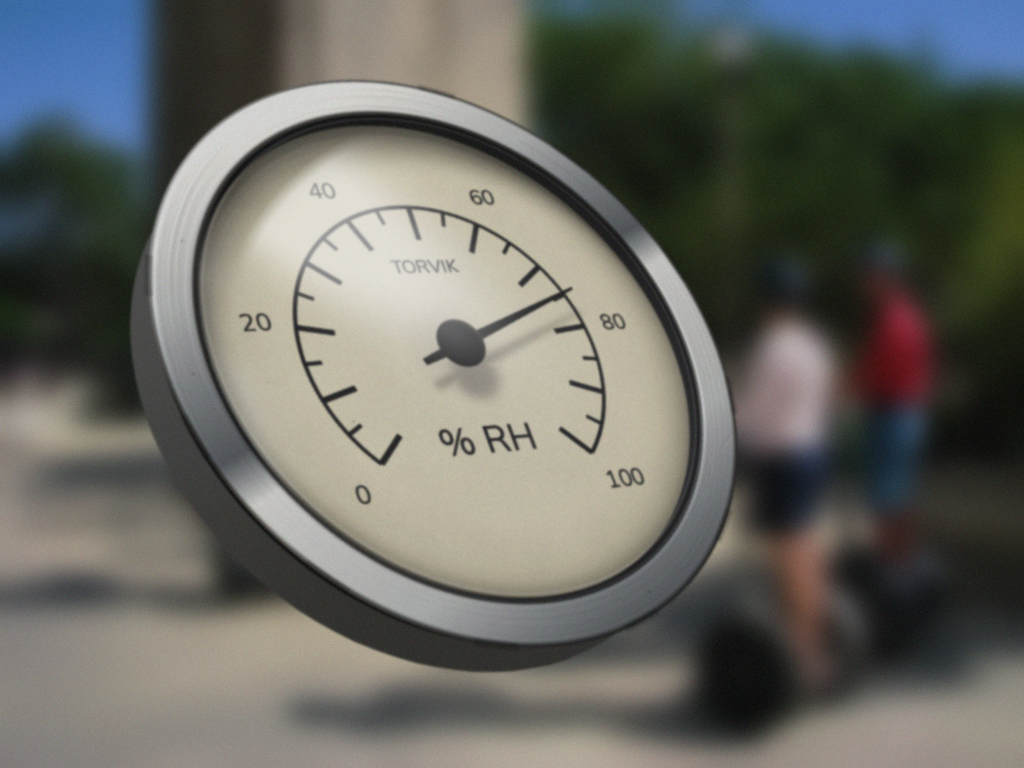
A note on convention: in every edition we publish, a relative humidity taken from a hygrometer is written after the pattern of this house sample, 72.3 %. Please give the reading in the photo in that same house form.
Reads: 75 %
